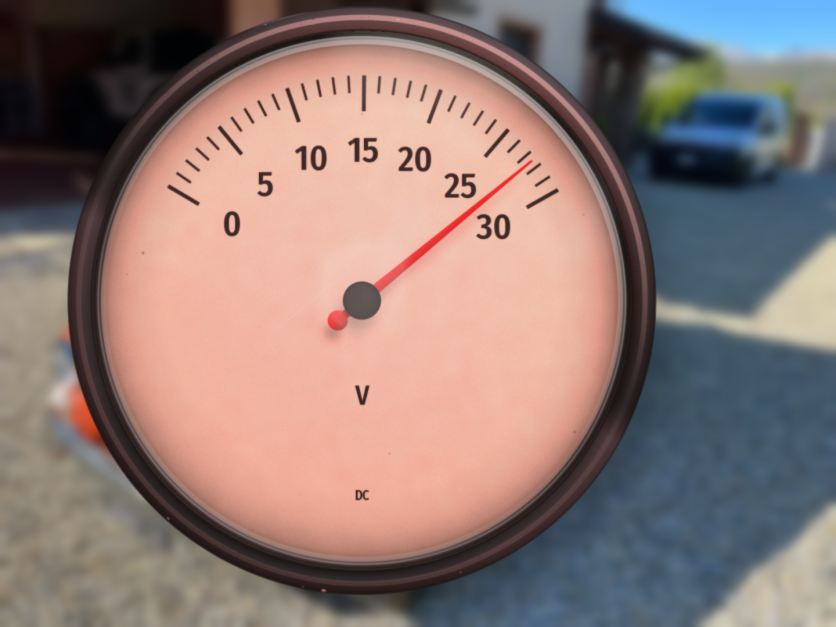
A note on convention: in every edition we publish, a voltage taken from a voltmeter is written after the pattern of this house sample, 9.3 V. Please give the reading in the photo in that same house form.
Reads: 27.5 V
